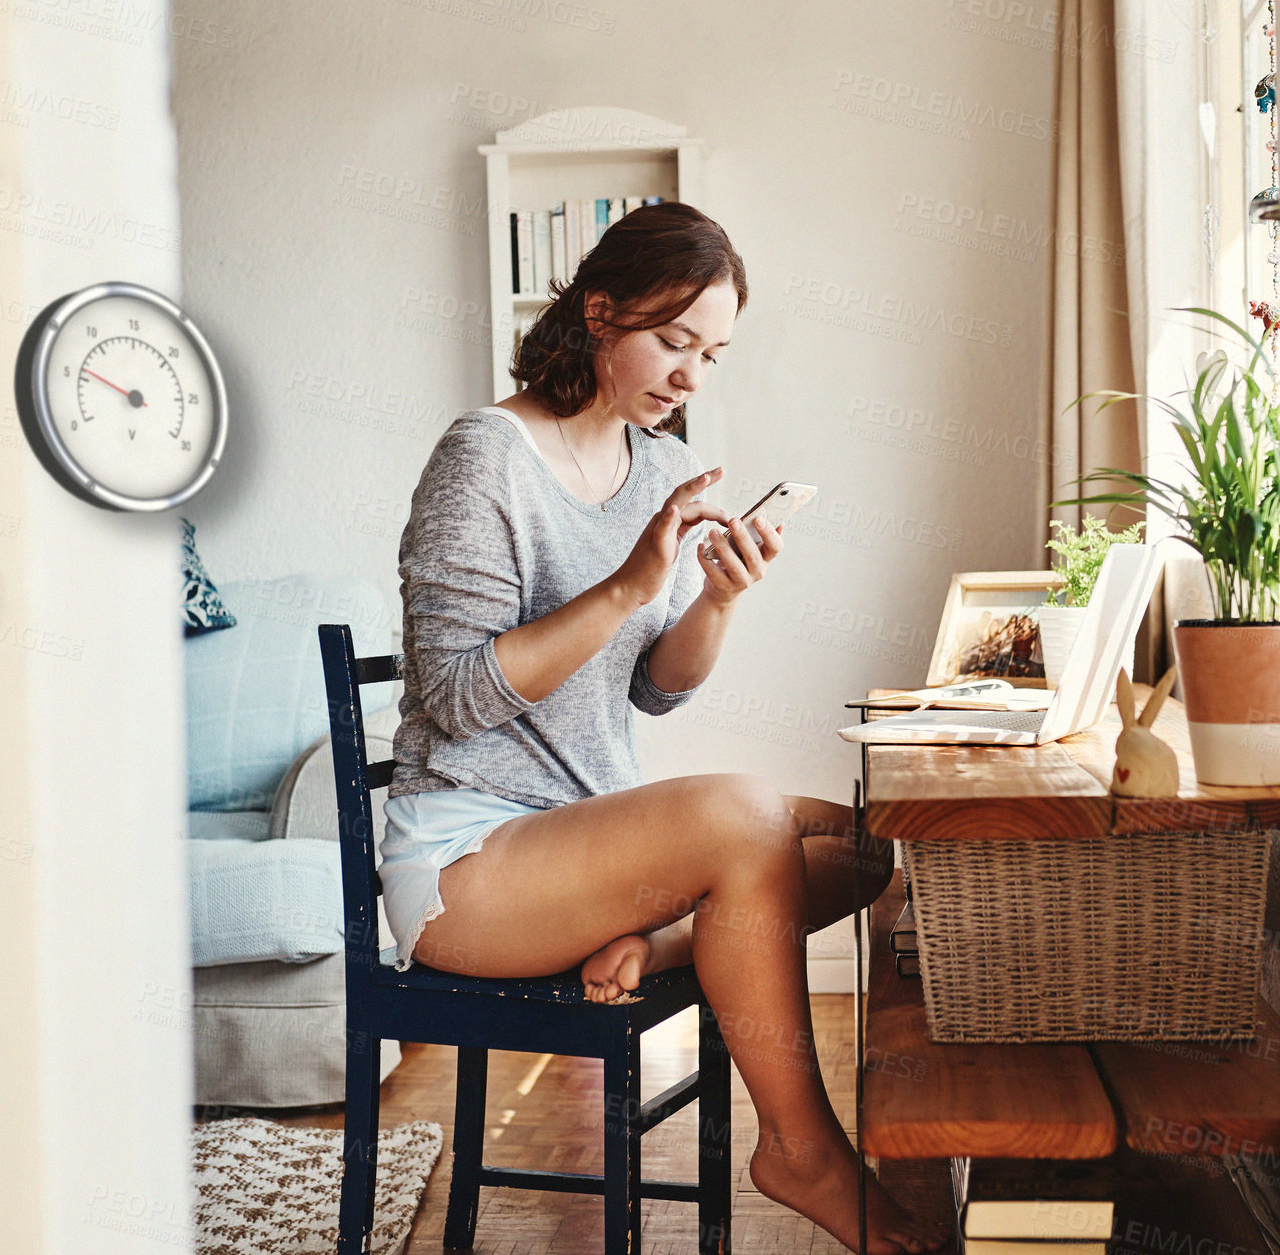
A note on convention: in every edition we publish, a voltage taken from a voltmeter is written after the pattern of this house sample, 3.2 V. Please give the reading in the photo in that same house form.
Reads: 6 V
